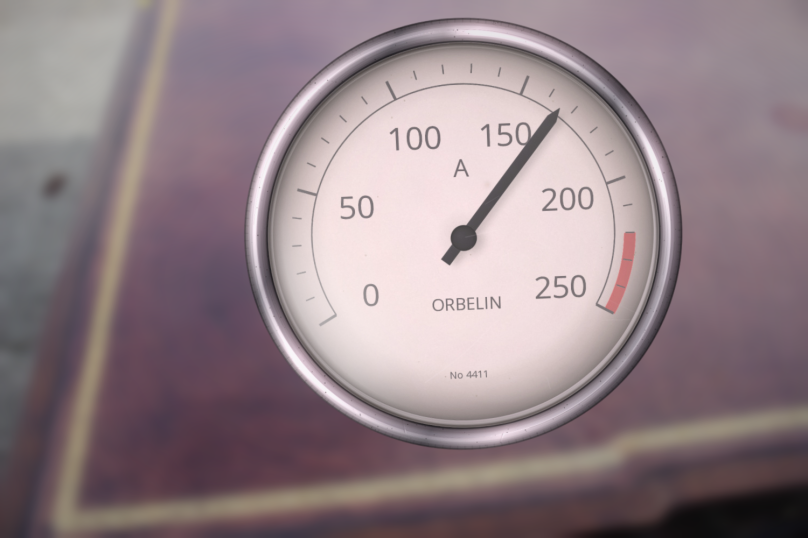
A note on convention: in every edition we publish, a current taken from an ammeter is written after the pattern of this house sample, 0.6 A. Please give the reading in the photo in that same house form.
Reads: 165 A
